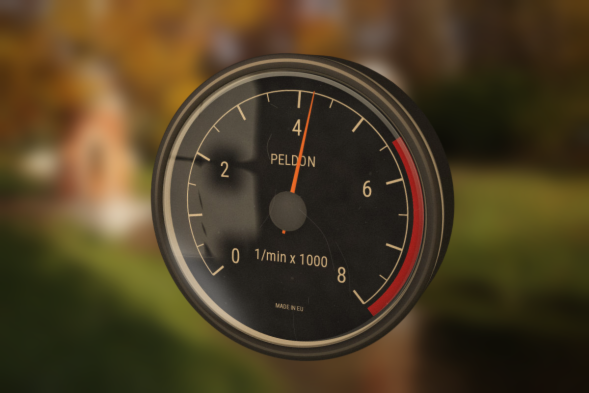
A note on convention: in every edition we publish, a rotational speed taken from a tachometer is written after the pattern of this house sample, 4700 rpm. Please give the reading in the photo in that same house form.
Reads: 4250 rpm
